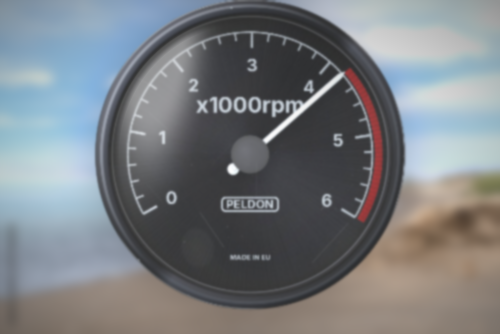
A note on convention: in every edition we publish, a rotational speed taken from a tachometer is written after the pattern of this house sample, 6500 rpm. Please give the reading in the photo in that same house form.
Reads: 4200 rpm
